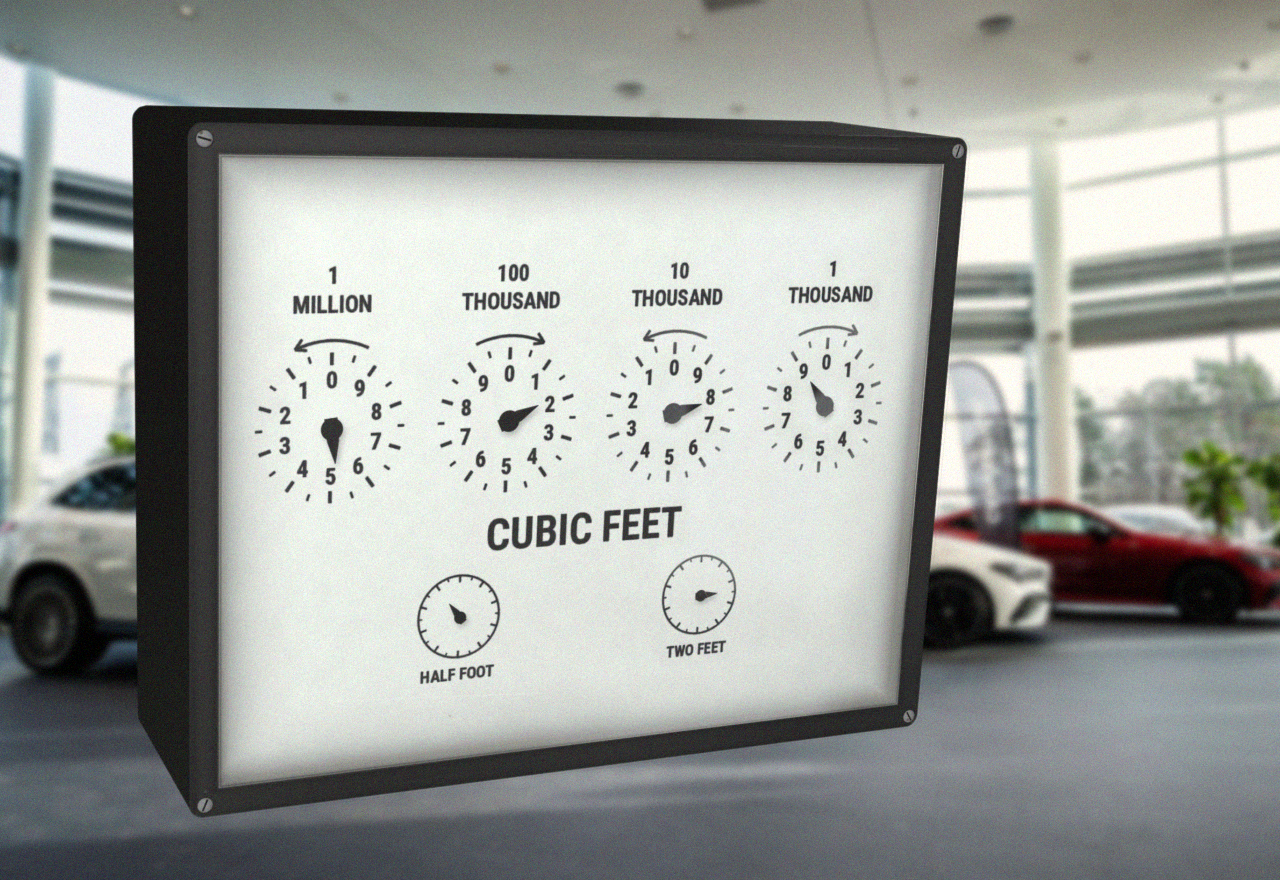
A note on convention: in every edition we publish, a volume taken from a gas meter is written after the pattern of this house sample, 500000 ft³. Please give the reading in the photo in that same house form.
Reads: 517900 ft³
